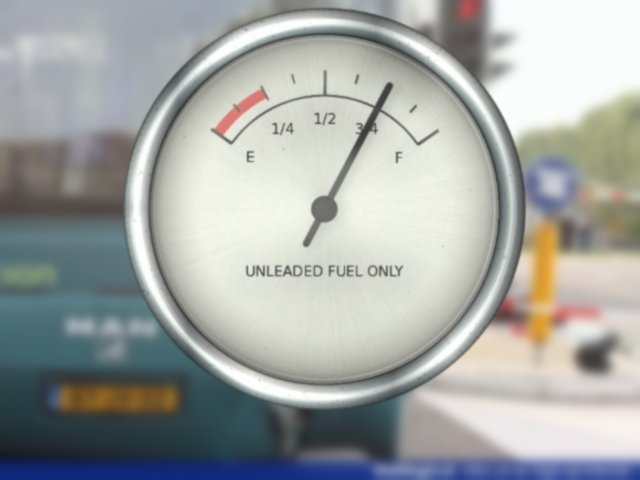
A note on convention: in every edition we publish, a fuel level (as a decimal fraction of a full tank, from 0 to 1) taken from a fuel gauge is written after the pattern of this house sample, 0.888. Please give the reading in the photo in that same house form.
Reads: 0.75
